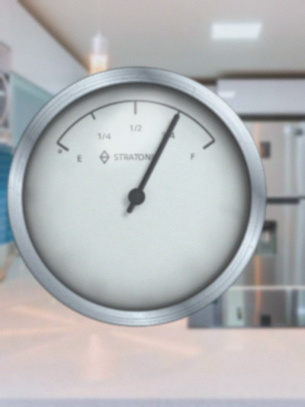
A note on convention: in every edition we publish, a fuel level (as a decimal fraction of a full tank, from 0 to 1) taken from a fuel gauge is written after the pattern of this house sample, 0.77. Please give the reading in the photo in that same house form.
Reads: 0.75
